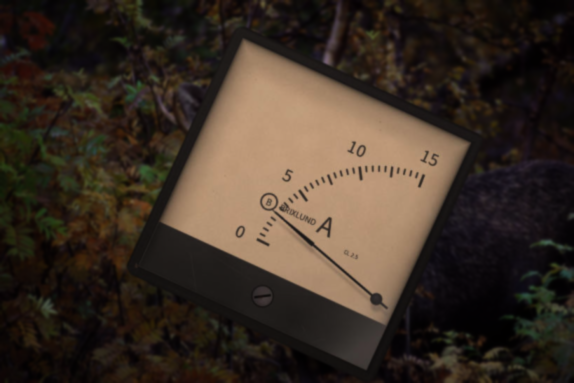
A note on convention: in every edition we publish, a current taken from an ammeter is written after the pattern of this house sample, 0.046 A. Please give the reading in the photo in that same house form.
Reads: 2.5 A
